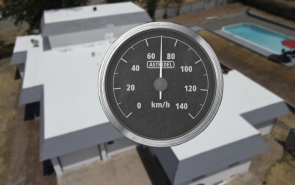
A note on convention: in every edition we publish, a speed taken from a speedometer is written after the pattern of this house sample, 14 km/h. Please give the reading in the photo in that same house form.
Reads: 70 km/h
